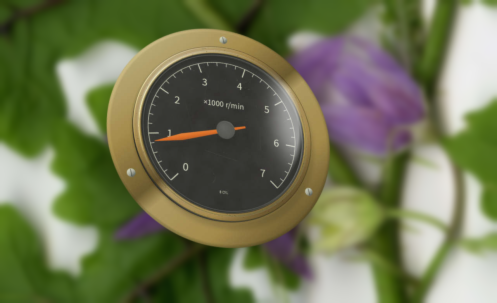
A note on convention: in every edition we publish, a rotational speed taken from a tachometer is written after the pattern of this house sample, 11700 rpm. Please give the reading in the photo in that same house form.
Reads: 800 rpm
